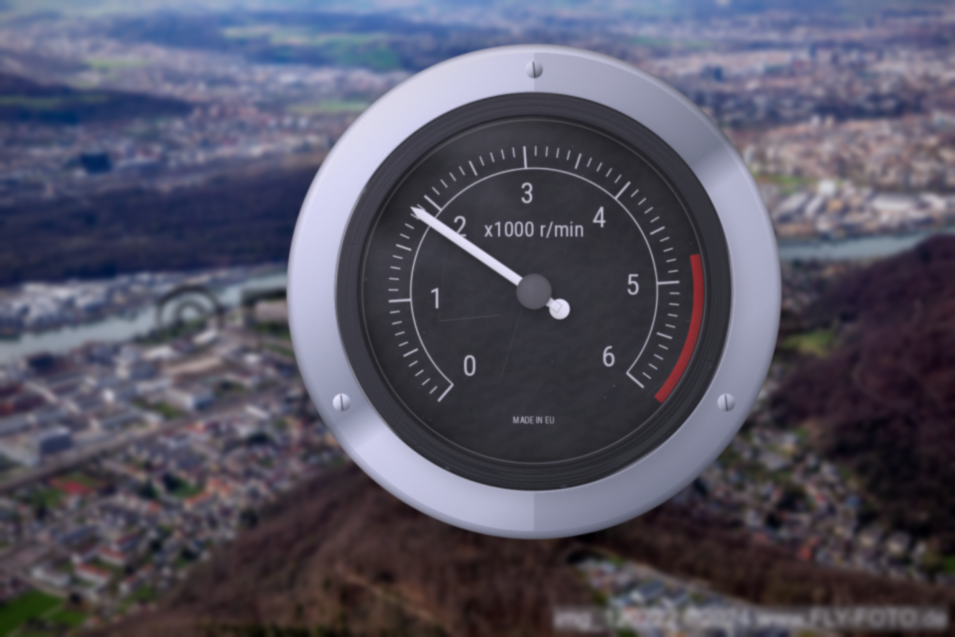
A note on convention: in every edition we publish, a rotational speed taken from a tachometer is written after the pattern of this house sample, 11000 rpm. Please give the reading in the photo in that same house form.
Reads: 1850 rpm
